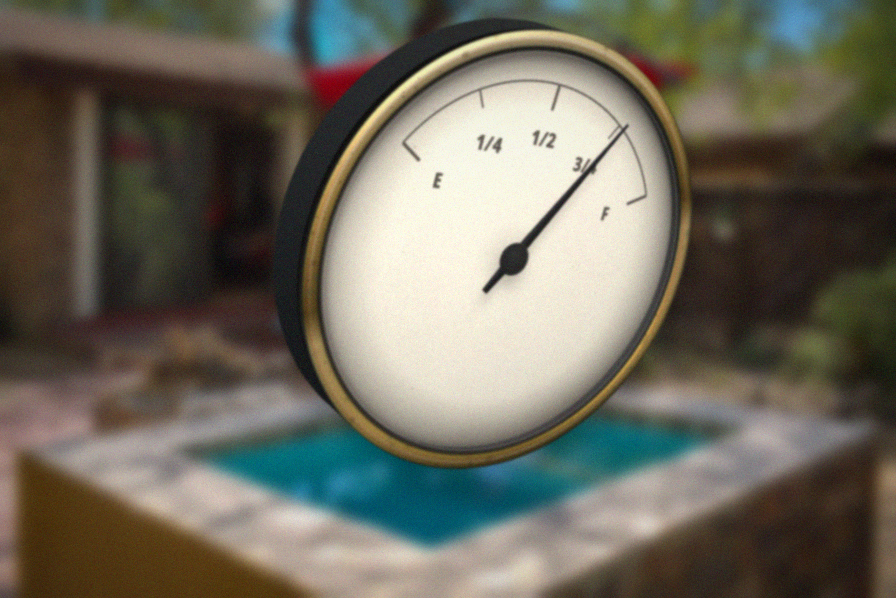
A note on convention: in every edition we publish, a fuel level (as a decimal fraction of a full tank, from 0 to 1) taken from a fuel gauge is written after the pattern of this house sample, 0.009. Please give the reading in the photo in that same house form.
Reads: 0.75
